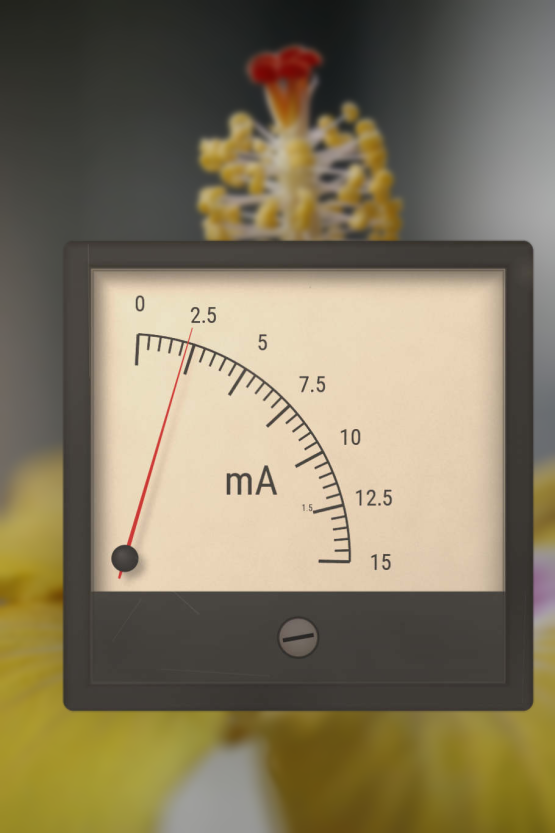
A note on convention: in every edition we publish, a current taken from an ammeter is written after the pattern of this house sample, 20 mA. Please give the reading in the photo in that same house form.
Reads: 2.25 mA
